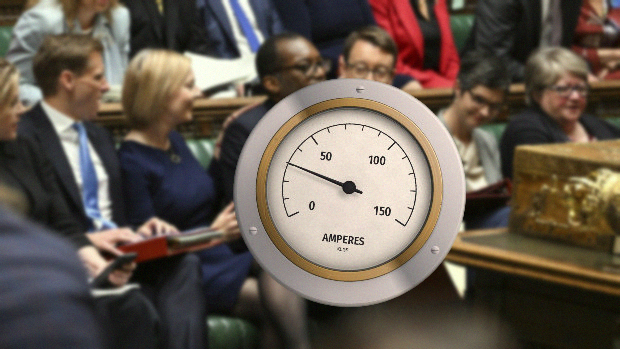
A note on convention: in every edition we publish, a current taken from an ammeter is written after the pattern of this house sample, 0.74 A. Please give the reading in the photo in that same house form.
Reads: 30 A
